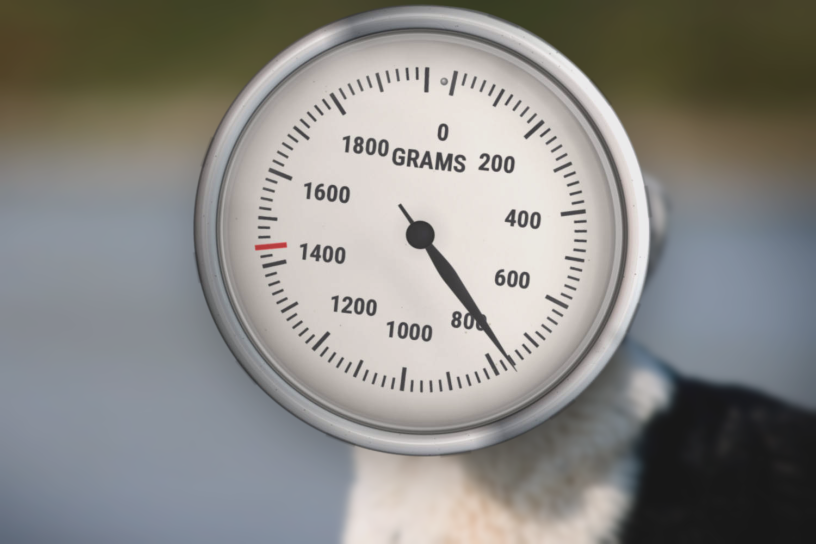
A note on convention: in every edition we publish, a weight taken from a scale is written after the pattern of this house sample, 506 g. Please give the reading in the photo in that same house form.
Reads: 760 g
